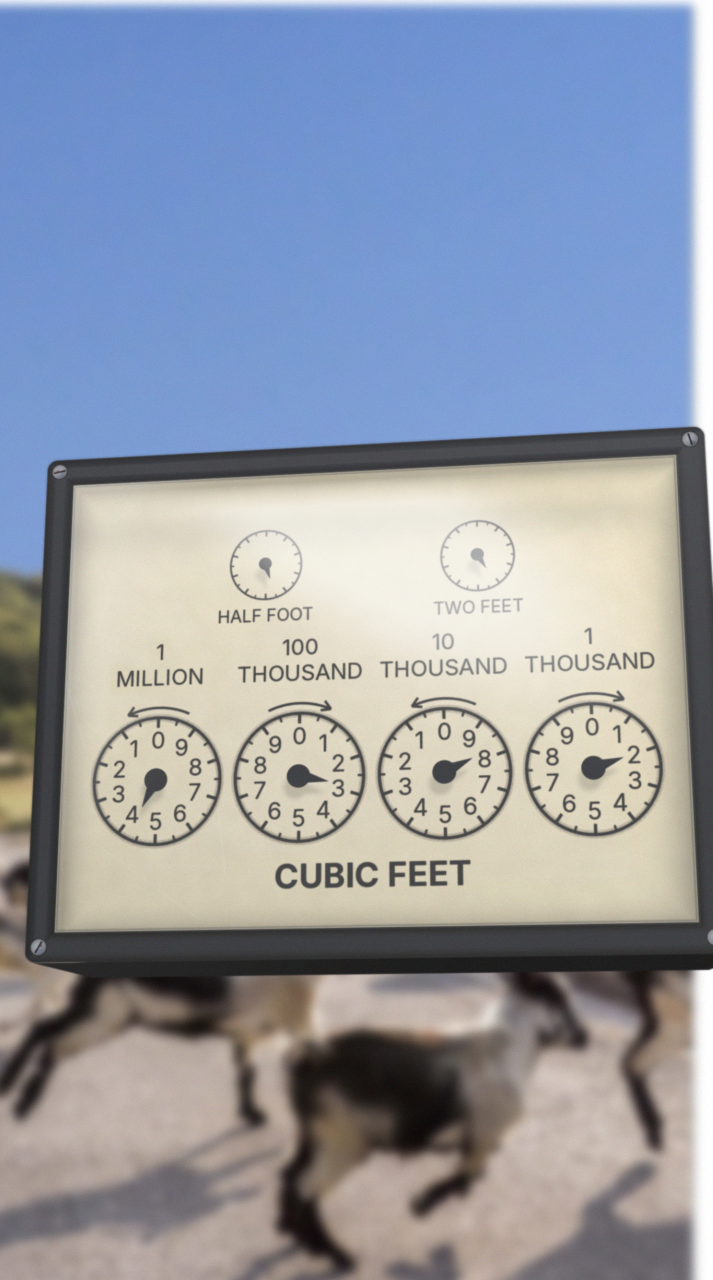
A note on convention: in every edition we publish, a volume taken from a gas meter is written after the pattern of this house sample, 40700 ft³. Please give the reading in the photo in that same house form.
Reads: 428200 ft³
